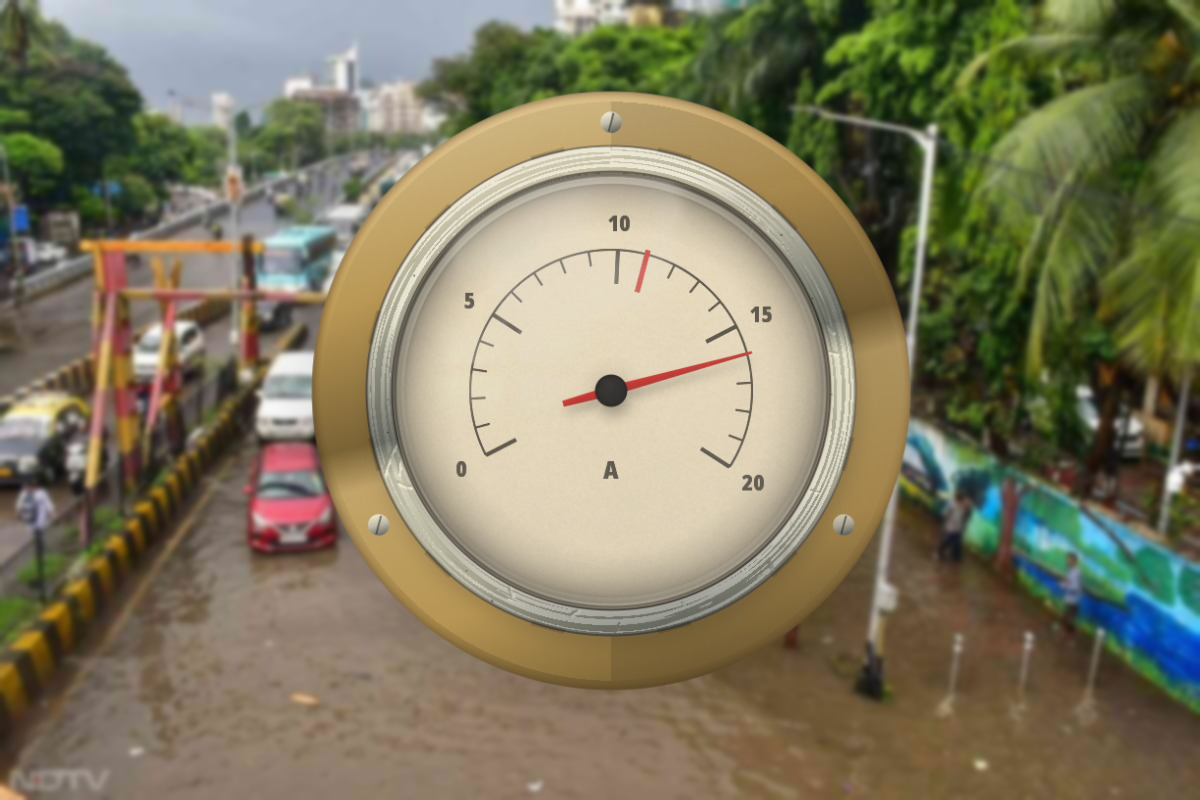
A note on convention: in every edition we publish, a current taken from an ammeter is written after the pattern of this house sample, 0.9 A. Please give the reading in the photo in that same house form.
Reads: 16 A
